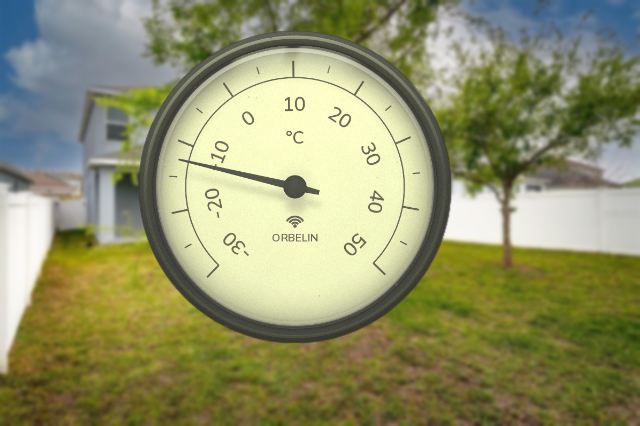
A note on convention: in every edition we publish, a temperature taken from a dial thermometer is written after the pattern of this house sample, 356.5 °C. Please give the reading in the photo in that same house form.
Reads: -12.5 °C
